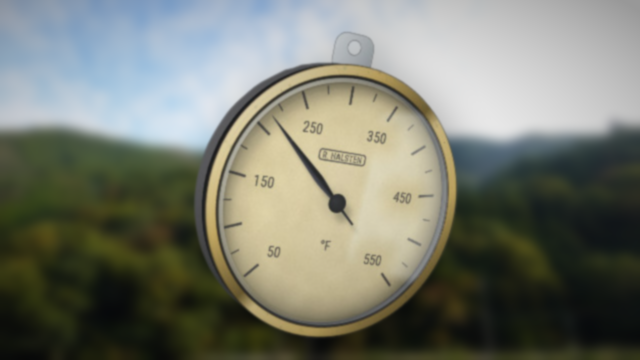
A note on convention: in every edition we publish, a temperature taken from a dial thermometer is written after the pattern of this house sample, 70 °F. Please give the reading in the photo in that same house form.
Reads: 212.5 °F
